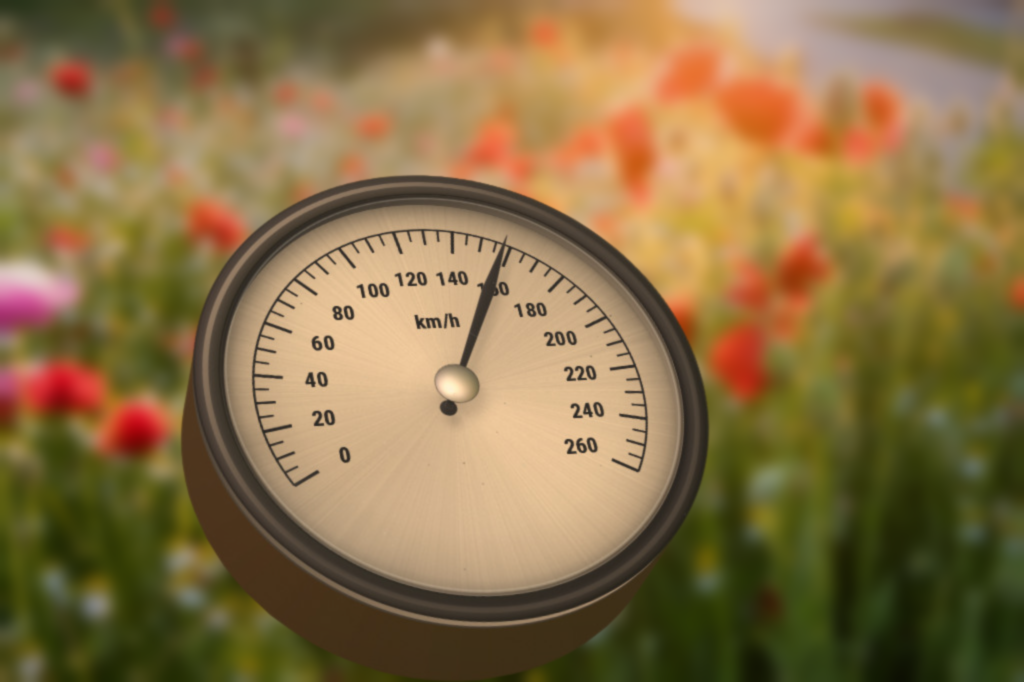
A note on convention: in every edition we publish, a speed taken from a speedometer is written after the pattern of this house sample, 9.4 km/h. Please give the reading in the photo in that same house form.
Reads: 157.5 km/h
